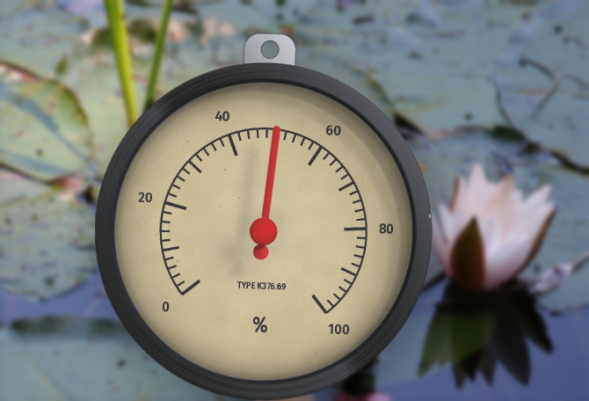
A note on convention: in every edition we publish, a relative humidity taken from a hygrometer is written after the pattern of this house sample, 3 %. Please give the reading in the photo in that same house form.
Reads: 50 %
